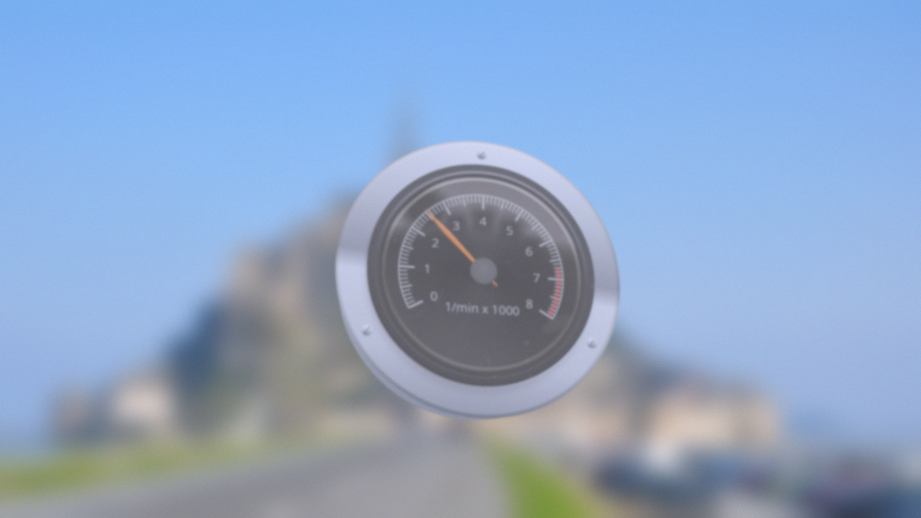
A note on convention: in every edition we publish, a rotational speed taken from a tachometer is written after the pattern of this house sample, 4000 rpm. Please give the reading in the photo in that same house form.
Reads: 2500 rpm
